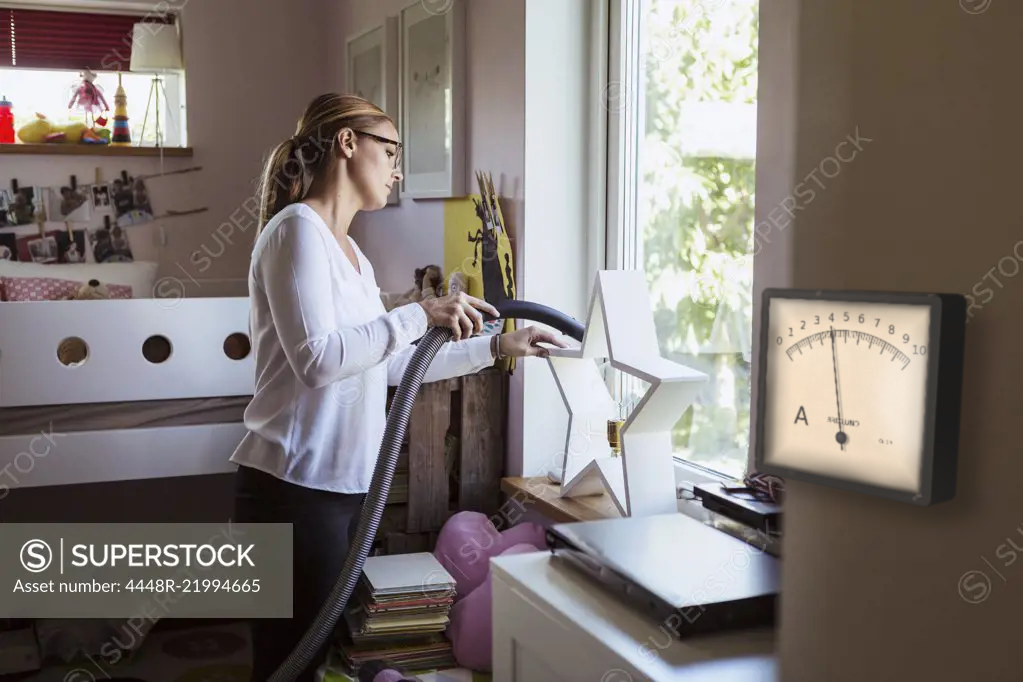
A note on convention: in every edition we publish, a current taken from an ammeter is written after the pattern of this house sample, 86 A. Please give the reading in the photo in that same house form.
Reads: 4 A
